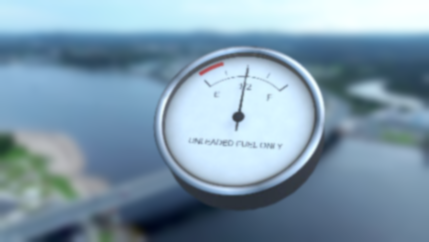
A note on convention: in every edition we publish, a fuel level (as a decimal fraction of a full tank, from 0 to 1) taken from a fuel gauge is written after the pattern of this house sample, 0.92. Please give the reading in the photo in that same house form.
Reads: 0.5
